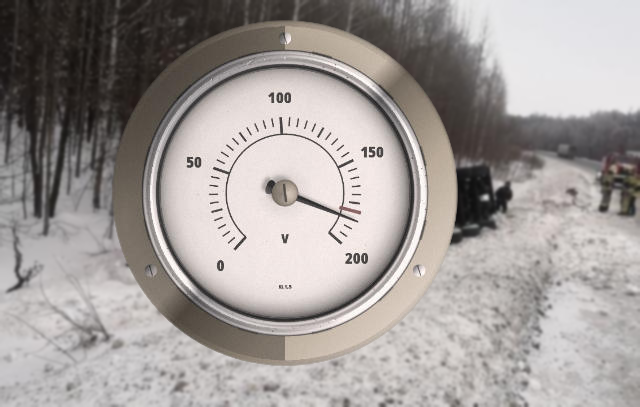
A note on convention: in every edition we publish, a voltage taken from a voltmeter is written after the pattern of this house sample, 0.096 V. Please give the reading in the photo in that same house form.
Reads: 185 V
